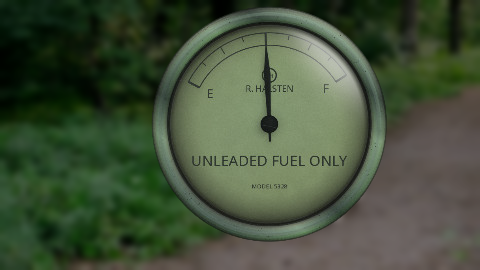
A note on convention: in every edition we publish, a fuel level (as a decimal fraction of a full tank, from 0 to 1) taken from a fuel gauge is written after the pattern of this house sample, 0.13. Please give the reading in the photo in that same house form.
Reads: 0.5
